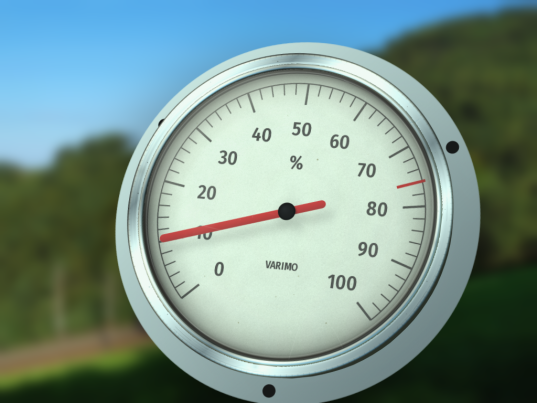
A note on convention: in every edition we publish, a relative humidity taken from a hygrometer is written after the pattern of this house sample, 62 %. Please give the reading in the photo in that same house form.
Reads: 10 %
